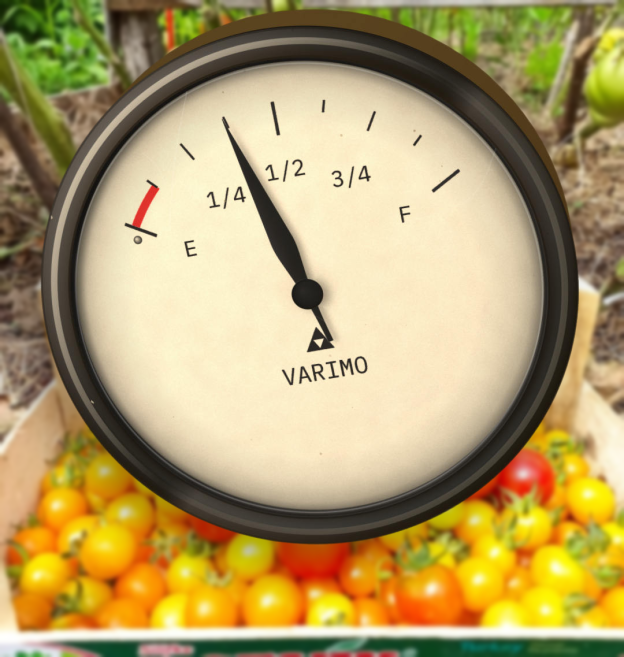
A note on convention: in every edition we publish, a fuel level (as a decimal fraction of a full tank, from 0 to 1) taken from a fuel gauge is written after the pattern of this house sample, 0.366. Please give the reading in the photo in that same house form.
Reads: 0.375
